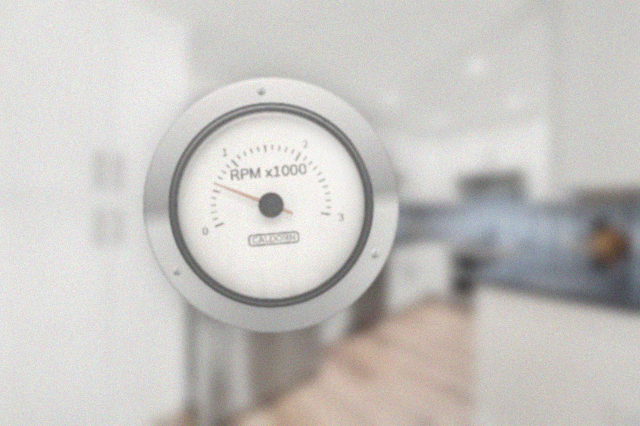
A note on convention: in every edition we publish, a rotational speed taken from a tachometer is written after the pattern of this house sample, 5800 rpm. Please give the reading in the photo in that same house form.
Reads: 600 rpm
